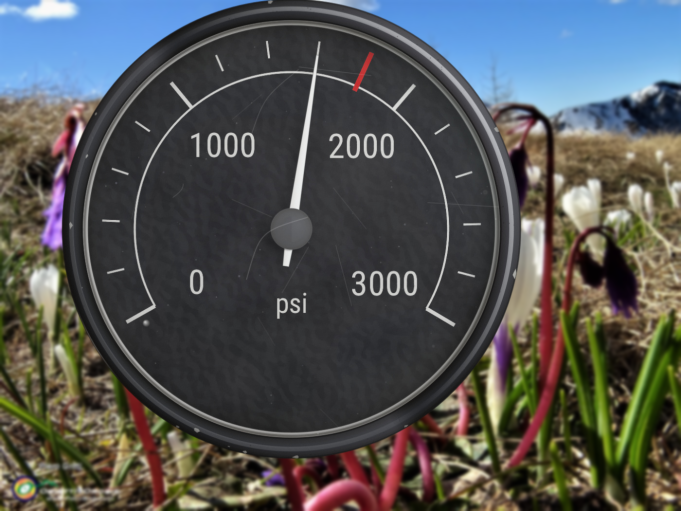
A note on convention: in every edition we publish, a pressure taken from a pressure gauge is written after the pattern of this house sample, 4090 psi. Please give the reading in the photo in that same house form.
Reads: 1600 psi
